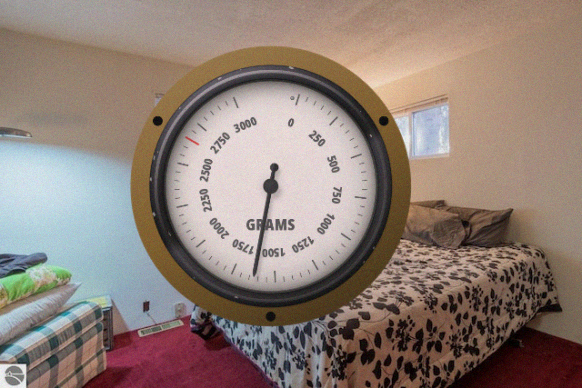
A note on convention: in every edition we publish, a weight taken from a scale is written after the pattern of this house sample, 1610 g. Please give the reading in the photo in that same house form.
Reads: 1625 g
